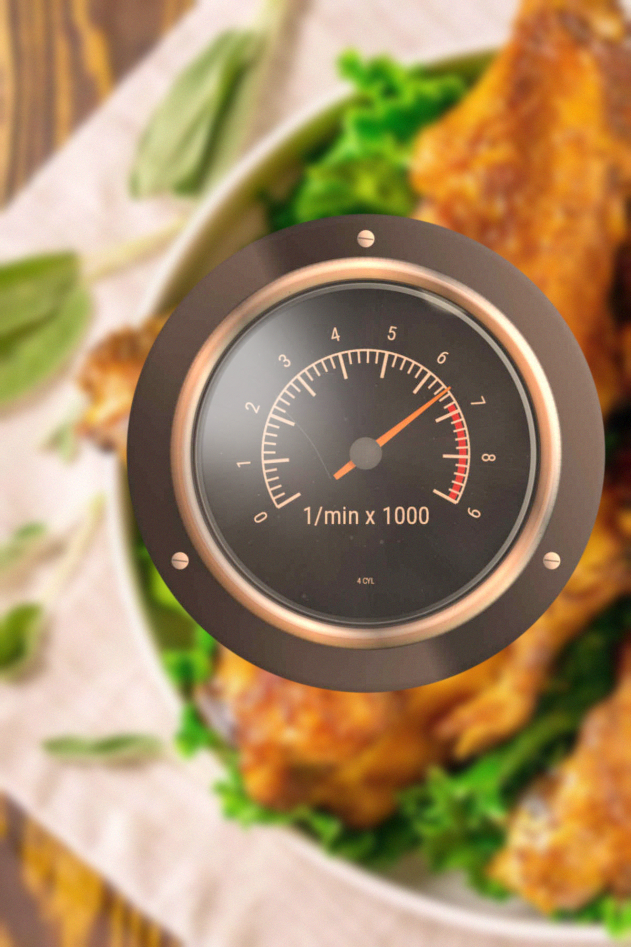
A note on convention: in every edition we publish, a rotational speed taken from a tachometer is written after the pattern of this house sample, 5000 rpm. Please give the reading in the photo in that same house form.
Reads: 6500 rpm
